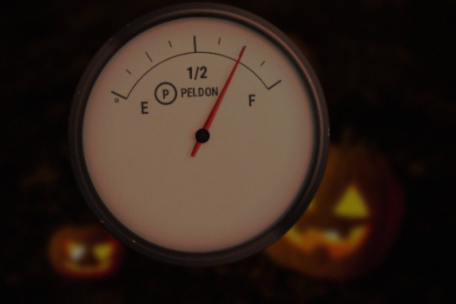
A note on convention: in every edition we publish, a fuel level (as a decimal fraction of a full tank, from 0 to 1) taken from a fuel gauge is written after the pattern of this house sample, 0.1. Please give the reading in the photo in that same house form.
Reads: 0.75
